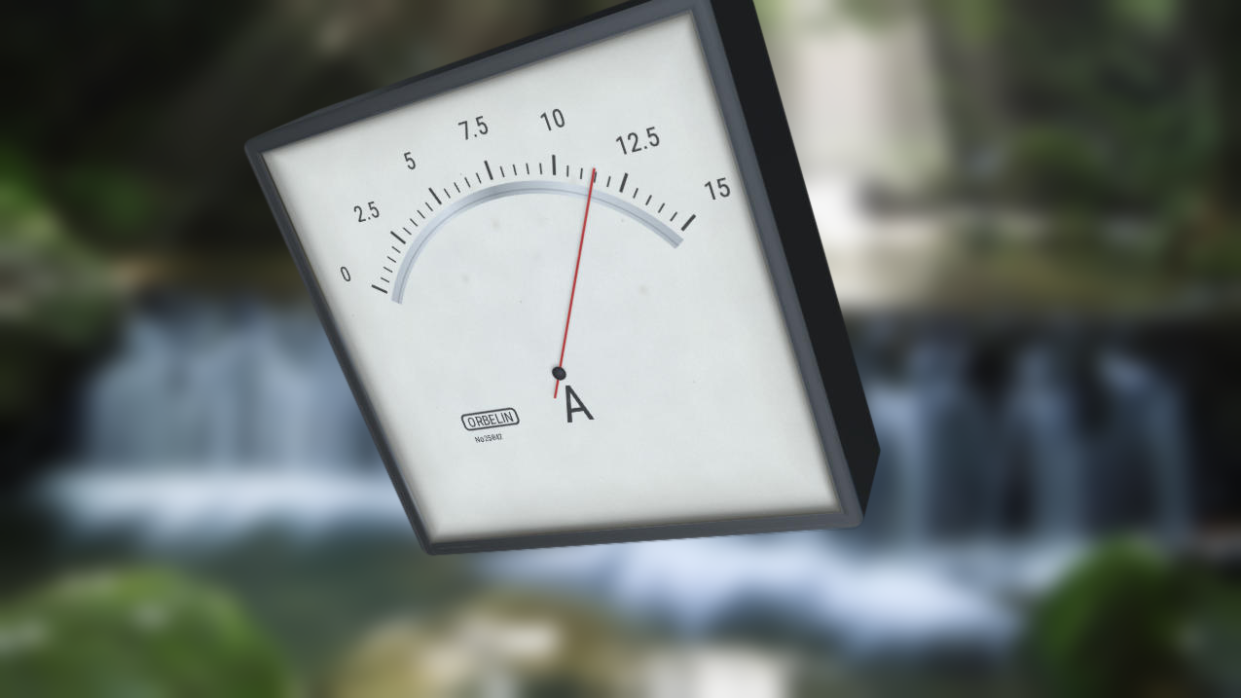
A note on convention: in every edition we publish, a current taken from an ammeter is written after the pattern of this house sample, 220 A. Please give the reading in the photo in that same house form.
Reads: 11.5 A
